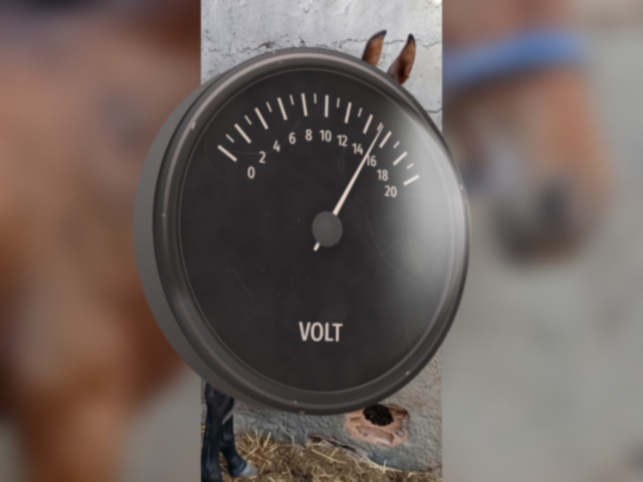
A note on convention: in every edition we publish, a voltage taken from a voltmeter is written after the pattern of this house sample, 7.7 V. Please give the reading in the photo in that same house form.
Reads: 15 V
